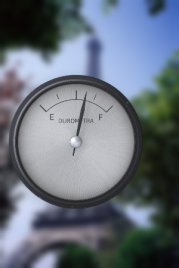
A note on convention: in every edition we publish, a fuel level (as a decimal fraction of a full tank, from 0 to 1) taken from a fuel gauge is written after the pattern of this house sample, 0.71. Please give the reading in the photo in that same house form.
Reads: 0.625
